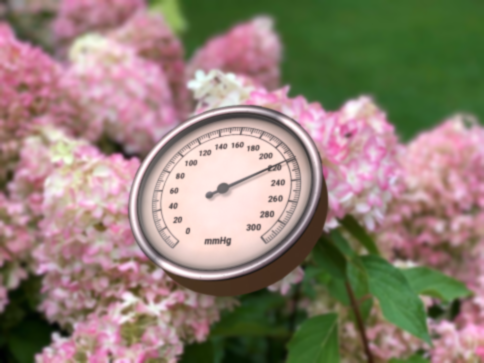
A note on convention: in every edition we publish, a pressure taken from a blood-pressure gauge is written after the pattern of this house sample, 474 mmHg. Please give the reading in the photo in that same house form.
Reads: 220 mmHg
